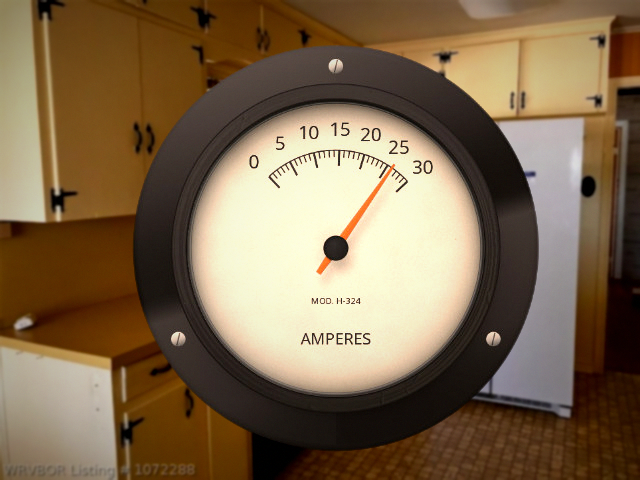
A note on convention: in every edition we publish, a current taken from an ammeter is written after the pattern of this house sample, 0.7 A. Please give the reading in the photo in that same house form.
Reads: 26 A
